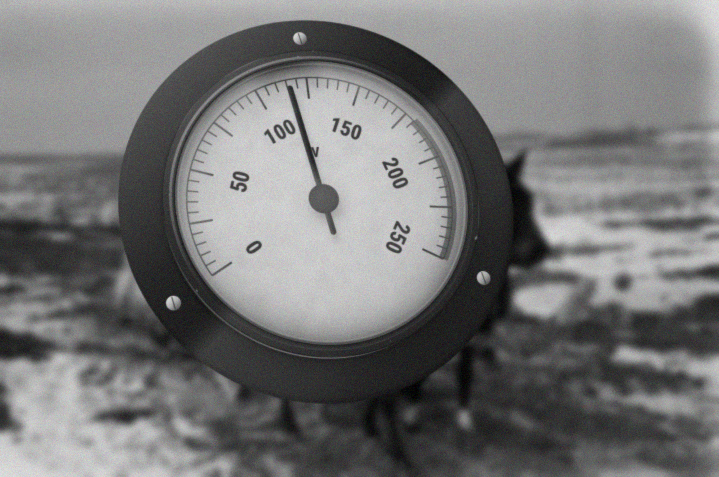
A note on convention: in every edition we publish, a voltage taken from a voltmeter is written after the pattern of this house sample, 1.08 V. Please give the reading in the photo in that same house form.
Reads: 115 V
